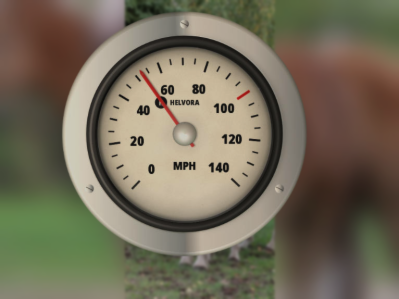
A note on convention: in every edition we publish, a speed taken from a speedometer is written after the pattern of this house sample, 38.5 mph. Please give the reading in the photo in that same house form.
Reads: 52.5 mph
